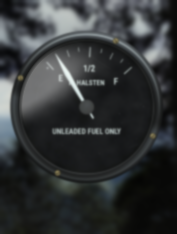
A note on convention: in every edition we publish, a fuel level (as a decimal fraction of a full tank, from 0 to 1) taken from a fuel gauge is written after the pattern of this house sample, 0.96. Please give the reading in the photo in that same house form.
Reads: 0.125
